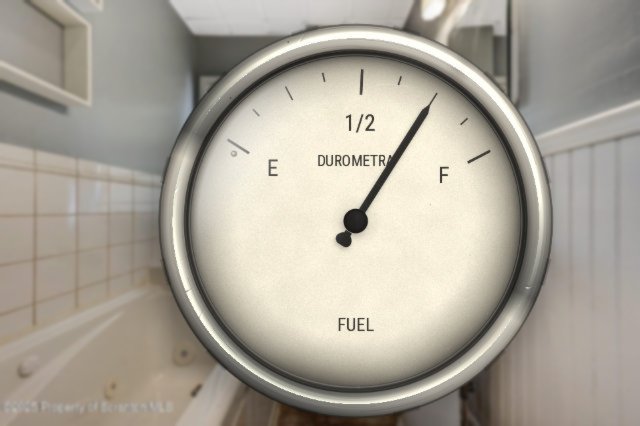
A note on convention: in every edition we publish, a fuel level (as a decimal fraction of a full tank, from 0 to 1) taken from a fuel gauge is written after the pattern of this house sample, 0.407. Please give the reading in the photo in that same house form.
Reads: 0.75
